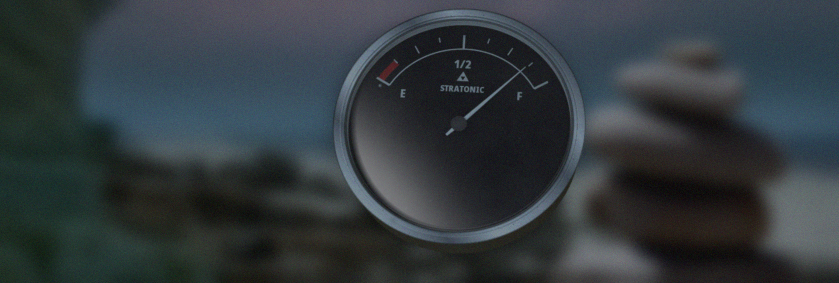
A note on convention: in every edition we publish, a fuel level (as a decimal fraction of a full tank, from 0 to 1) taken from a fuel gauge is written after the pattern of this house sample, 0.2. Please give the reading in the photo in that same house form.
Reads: 0.875
